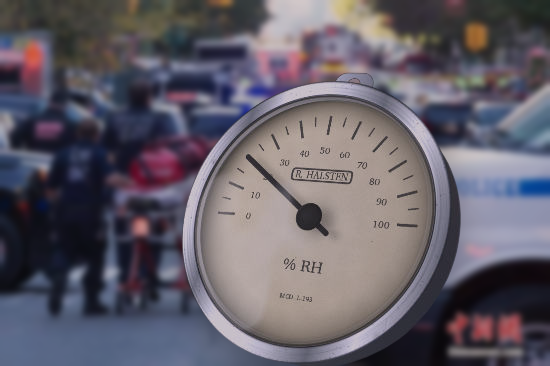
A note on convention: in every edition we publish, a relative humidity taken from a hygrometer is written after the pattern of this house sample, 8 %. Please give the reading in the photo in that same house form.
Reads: 20 %
